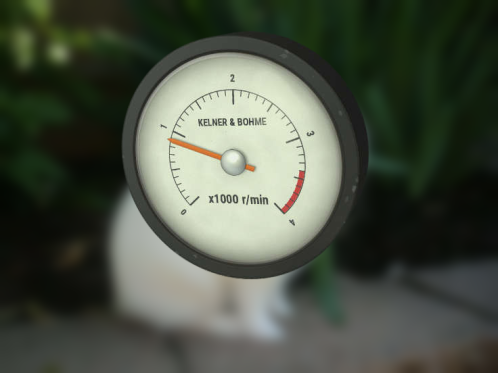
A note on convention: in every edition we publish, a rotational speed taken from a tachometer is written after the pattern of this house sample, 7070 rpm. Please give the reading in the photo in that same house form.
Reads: 900 rpm
